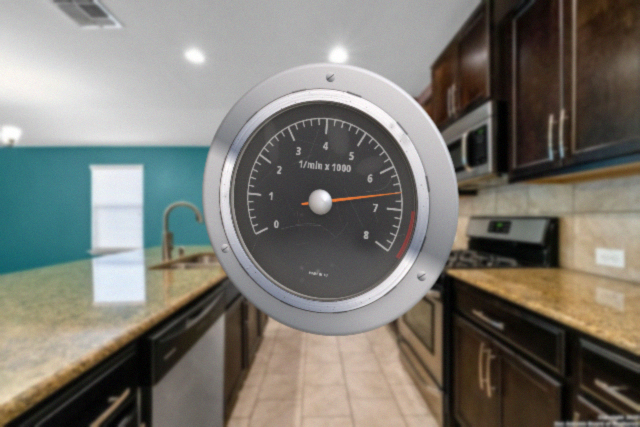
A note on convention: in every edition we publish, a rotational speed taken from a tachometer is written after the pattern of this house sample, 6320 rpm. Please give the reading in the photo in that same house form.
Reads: 6600 rpm
